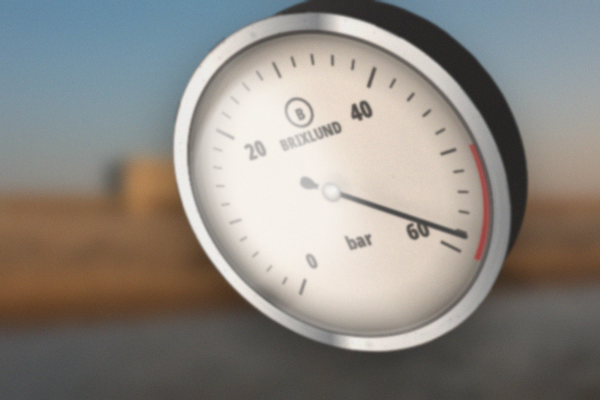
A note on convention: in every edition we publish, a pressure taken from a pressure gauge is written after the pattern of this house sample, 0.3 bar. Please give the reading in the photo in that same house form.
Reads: 58 bar
